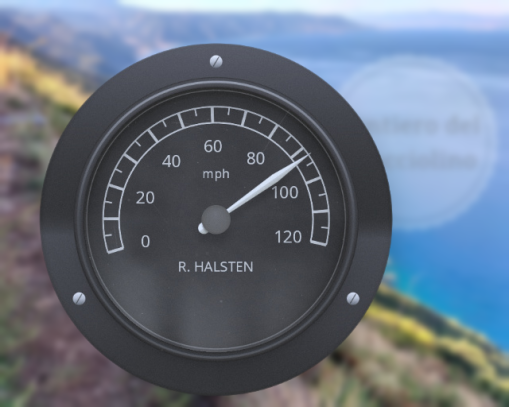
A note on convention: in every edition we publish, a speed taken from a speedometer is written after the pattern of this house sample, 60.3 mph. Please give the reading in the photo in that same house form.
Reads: 92.5 mph
